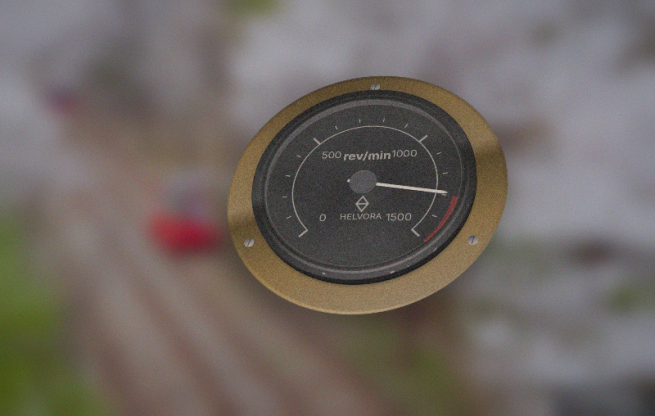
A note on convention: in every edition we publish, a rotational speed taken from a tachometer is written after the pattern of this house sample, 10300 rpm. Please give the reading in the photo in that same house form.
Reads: 1300 rpm
